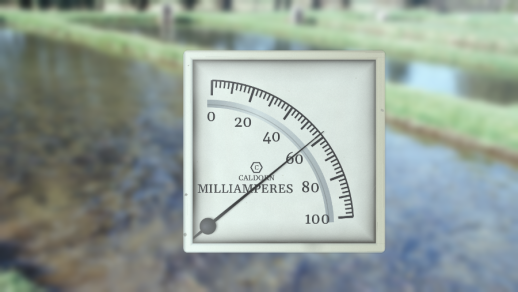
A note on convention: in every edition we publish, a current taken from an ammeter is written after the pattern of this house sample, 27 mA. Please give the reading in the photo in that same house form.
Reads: 58 mA
